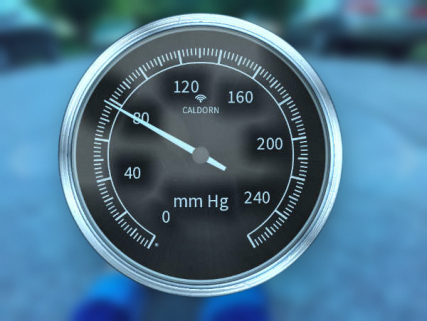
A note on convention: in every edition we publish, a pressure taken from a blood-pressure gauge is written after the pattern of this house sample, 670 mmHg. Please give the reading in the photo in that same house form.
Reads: 78 mmHg
